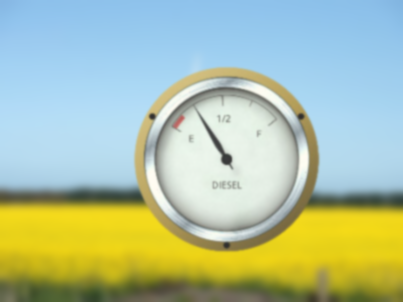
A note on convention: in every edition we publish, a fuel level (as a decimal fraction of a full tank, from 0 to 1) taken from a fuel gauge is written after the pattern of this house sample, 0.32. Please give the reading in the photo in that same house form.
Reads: 0.25
